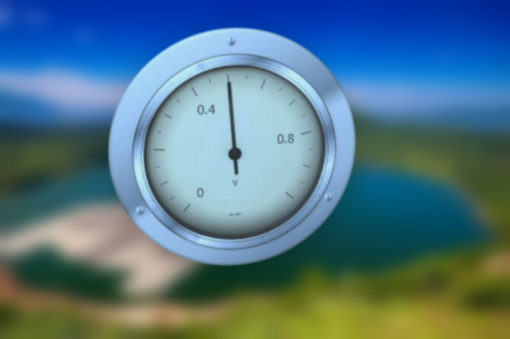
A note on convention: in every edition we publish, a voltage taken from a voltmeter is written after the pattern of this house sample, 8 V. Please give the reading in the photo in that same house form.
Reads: 0.5 V
